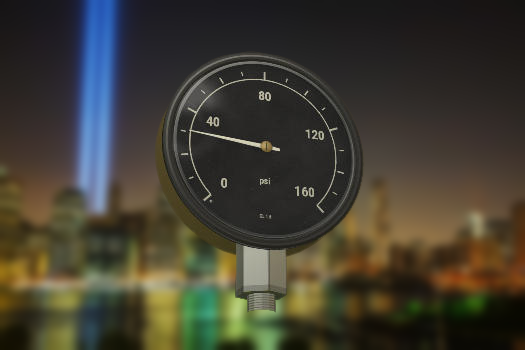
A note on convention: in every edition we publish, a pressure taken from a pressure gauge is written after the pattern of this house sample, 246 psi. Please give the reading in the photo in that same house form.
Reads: 30 psi
